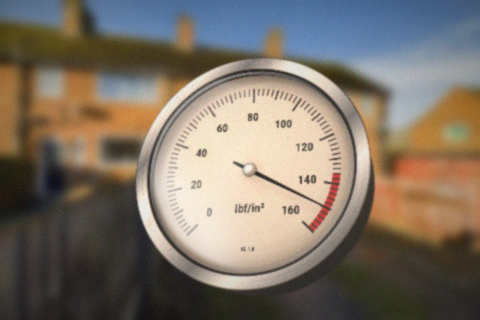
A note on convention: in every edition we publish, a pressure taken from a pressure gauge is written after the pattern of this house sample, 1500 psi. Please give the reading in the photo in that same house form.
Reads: 150 psi
